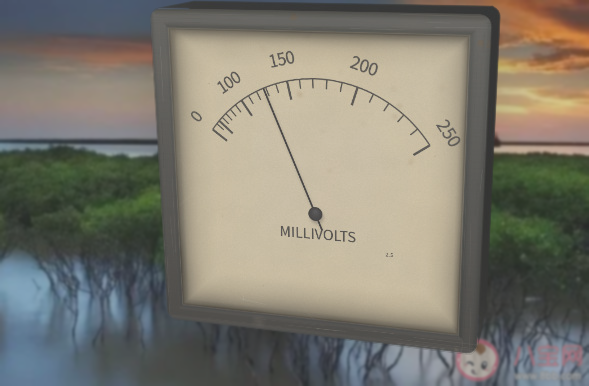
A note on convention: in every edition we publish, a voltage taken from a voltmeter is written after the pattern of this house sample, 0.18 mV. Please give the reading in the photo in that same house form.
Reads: 130 mV
